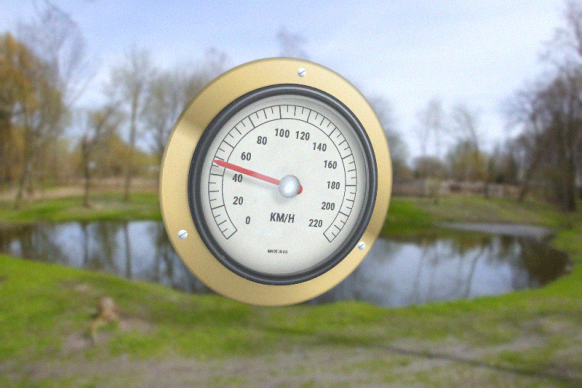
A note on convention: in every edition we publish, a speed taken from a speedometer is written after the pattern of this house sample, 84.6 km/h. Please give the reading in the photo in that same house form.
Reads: 47.5 km/h
